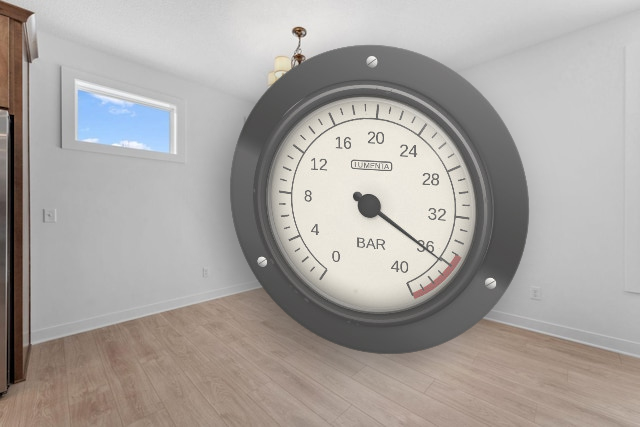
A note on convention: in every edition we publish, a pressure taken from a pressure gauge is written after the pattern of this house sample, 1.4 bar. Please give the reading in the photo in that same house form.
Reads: 36 bar
